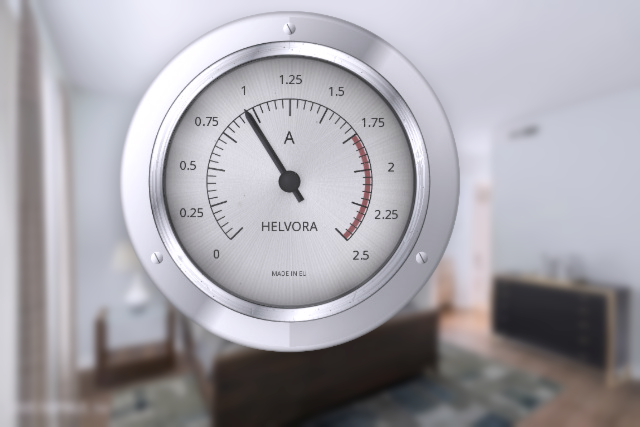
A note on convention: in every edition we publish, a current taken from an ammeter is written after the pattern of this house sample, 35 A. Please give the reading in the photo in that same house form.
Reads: 0.95 A
